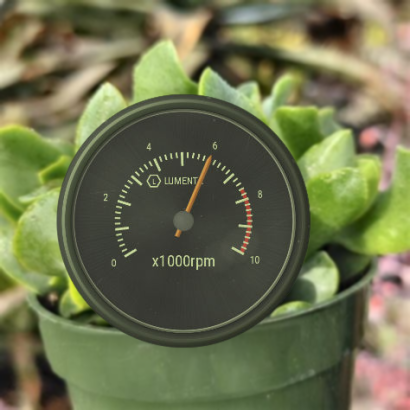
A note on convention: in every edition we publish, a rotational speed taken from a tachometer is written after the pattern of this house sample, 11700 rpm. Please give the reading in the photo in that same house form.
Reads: 6000 rpm
